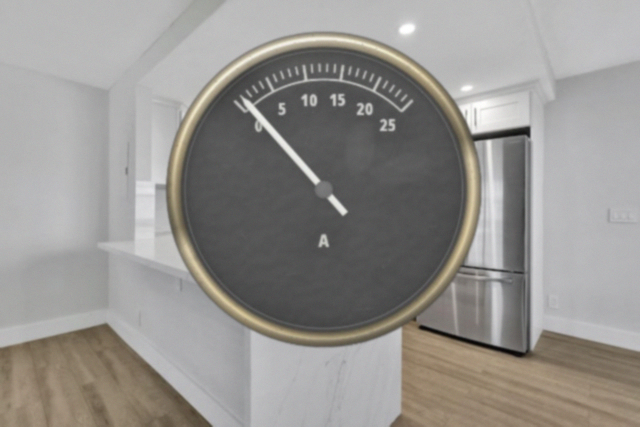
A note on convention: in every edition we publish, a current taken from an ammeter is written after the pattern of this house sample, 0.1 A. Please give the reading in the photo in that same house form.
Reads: 1 A
